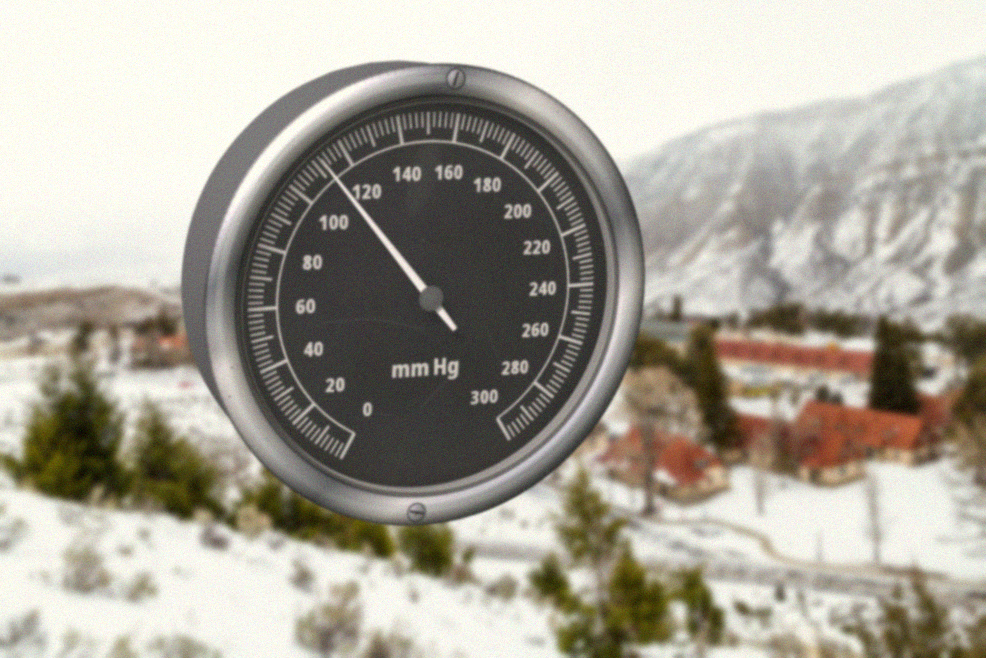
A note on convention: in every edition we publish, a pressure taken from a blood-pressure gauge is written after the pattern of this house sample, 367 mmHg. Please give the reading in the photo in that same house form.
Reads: 112 mmHg
